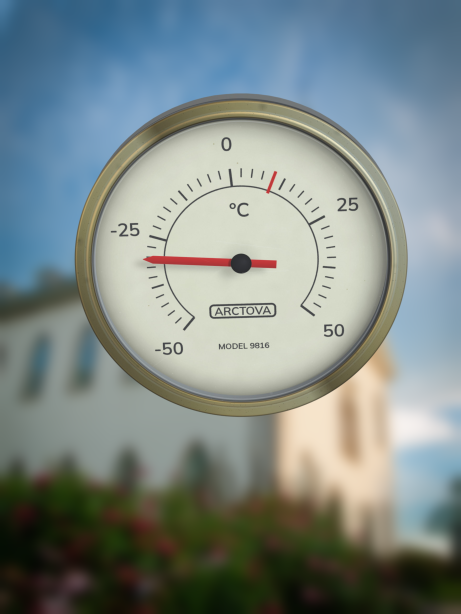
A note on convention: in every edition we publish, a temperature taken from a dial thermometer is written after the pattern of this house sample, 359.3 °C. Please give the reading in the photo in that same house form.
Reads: -30 °C
